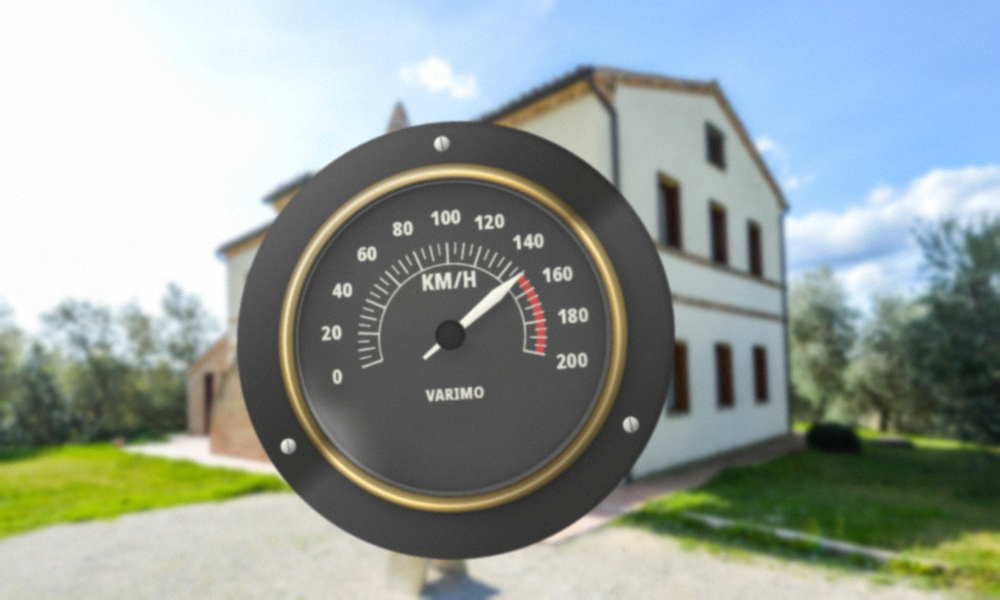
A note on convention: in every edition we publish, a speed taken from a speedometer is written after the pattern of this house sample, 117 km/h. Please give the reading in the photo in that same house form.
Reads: 150 km/h
